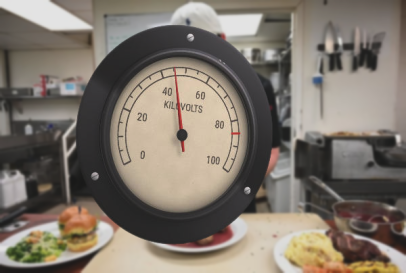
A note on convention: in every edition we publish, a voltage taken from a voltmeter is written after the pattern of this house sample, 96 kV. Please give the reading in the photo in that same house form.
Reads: 45 kV
